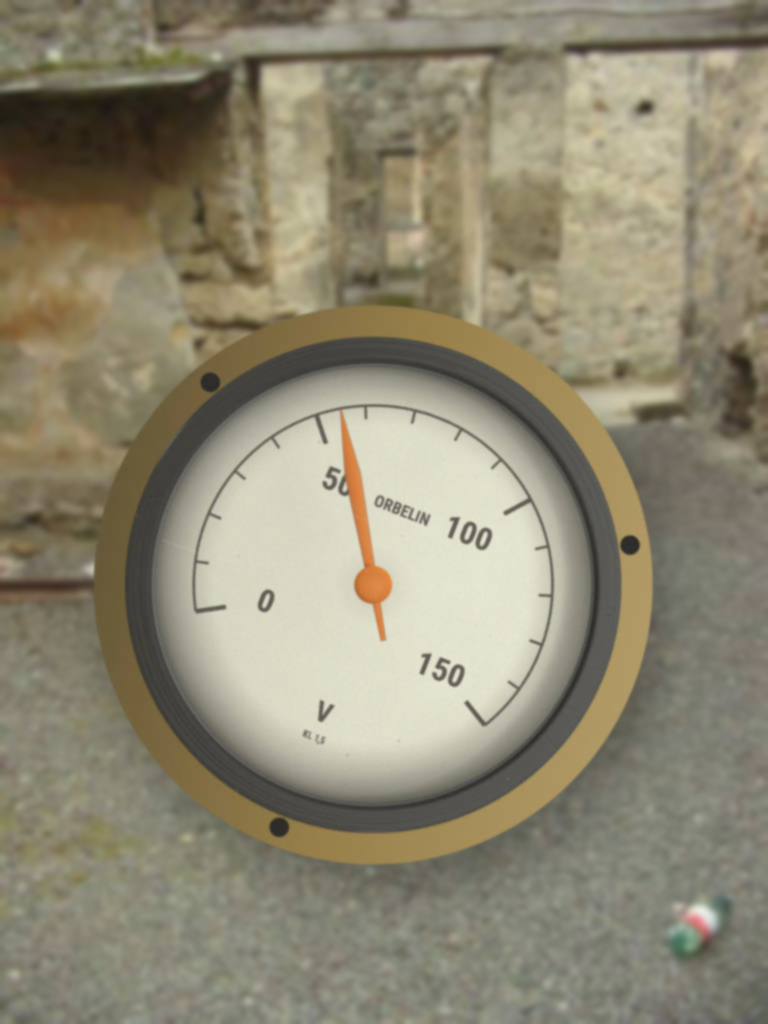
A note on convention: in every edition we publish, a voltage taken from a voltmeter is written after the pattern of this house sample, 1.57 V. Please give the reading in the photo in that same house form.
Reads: 55 V
